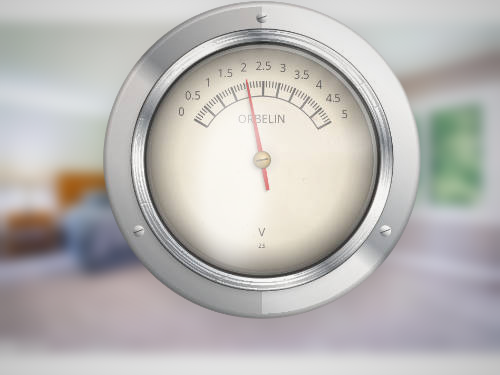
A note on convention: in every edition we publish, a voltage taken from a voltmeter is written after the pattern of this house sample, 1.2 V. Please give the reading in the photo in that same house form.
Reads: 2 V
